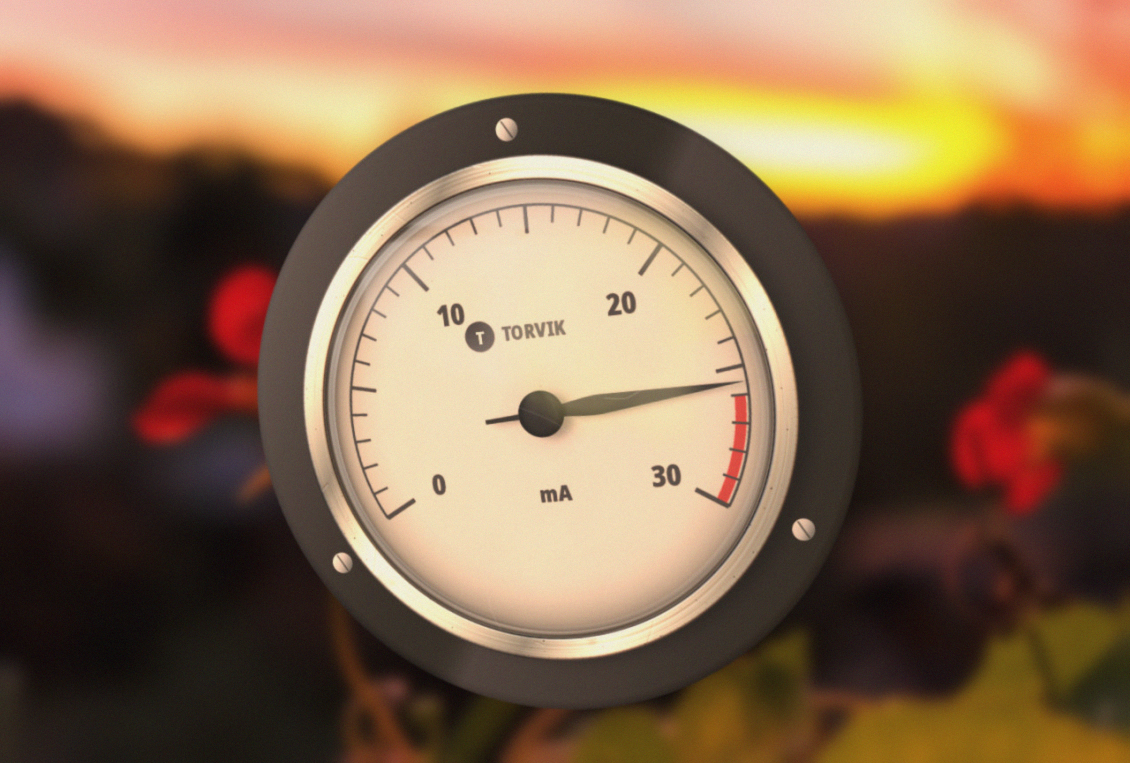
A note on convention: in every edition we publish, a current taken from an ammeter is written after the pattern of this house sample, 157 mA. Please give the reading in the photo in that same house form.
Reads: 25.5 mA
